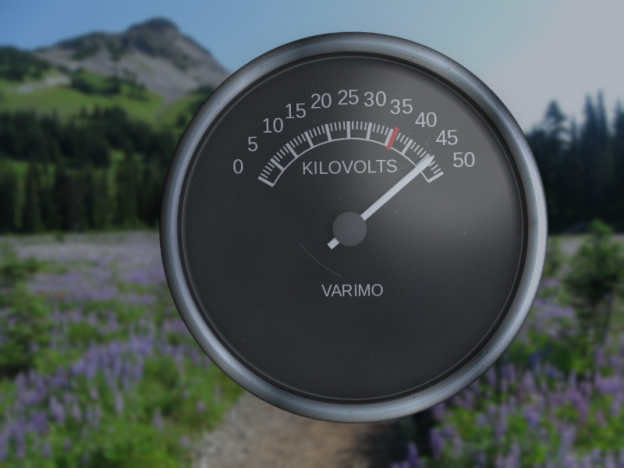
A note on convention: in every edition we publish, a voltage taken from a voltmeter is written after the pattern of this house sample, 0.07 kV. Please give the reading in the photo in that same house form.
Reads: 46 kV
